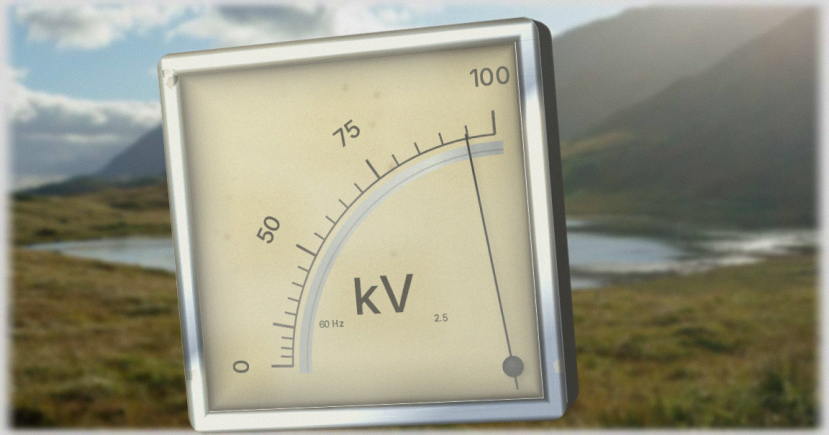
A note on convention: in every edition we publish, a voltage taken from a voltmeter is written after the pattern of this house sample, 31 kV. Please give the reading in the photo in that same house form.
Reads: 95 kV
